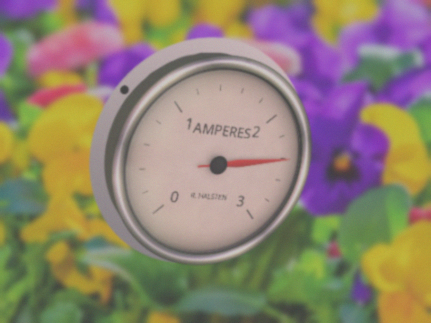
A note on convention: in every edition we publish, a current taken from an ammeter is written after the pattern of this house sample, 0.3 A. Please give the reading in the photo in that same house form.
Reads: 2.4 A
